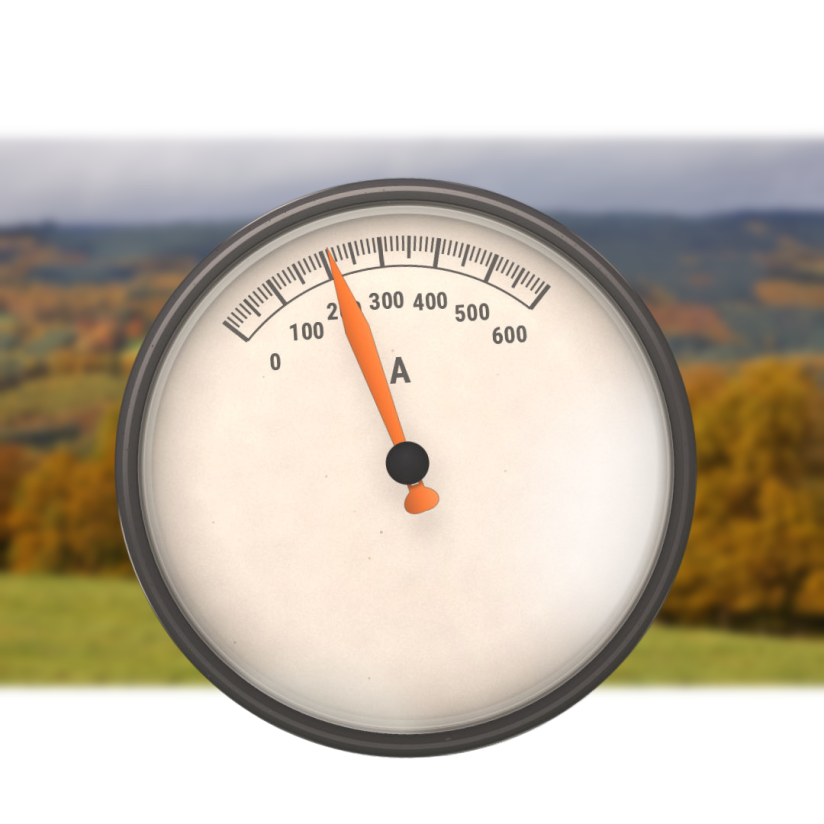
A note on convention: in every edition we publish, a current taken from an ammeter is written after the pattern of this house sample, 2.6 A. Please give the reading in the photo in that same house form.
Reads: 210 A
